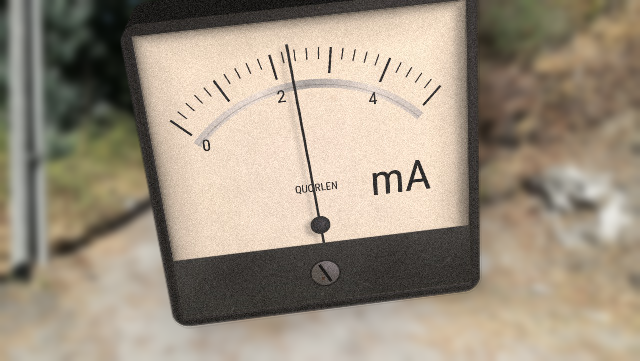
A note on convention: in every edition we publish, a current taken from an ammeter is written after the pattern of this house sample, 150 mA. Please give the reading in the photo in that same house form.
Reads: 2.3 mA
